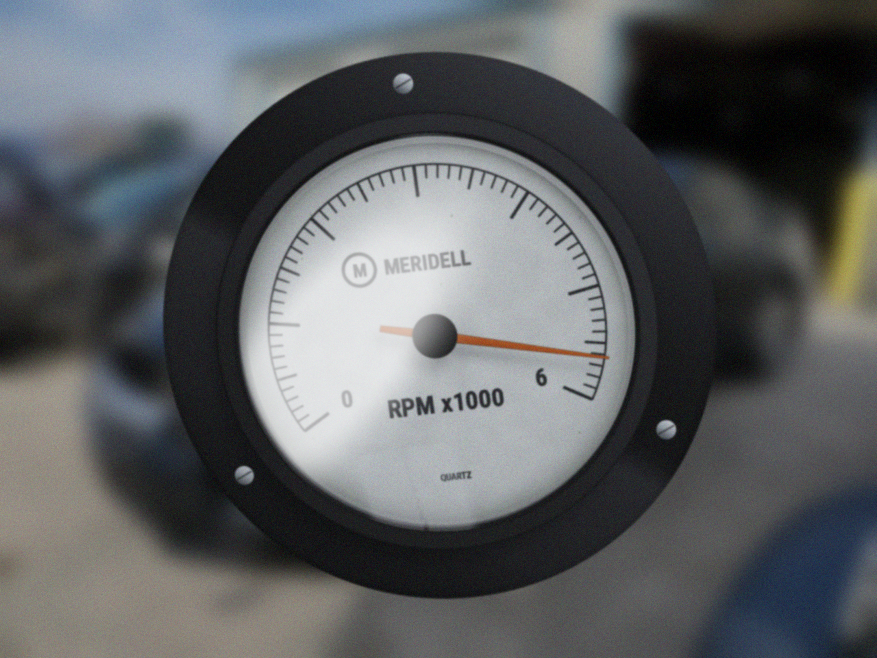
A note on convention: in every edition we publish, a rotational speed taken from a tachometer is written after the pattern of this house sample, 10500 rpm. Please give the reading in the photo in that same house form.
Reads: 5600 rpm
